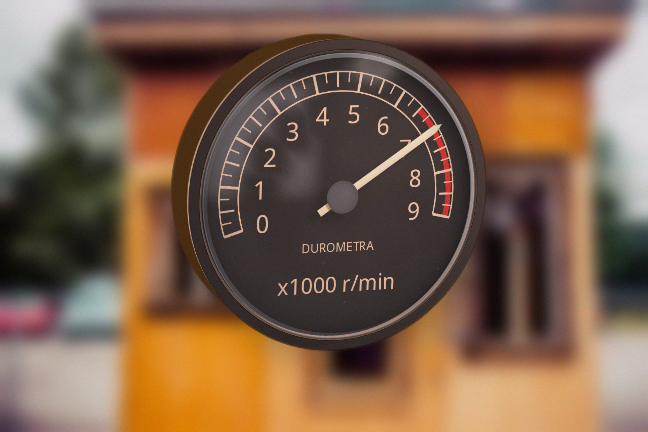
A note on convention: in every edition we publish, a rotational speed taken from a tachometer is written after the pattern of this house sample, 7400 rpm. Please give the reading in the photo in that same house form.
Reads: 7000 rpm
